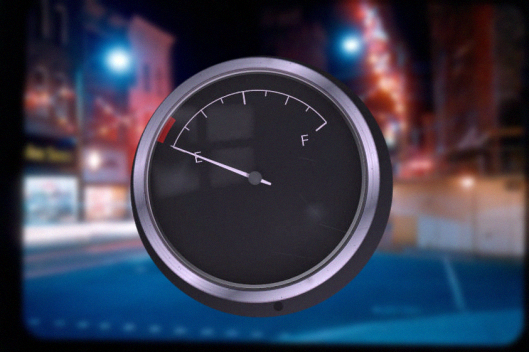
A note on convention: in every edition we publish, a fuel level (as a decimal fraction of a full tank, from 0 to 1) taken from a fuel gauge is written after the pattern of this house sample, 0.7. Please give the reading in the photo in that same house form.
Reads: 0
